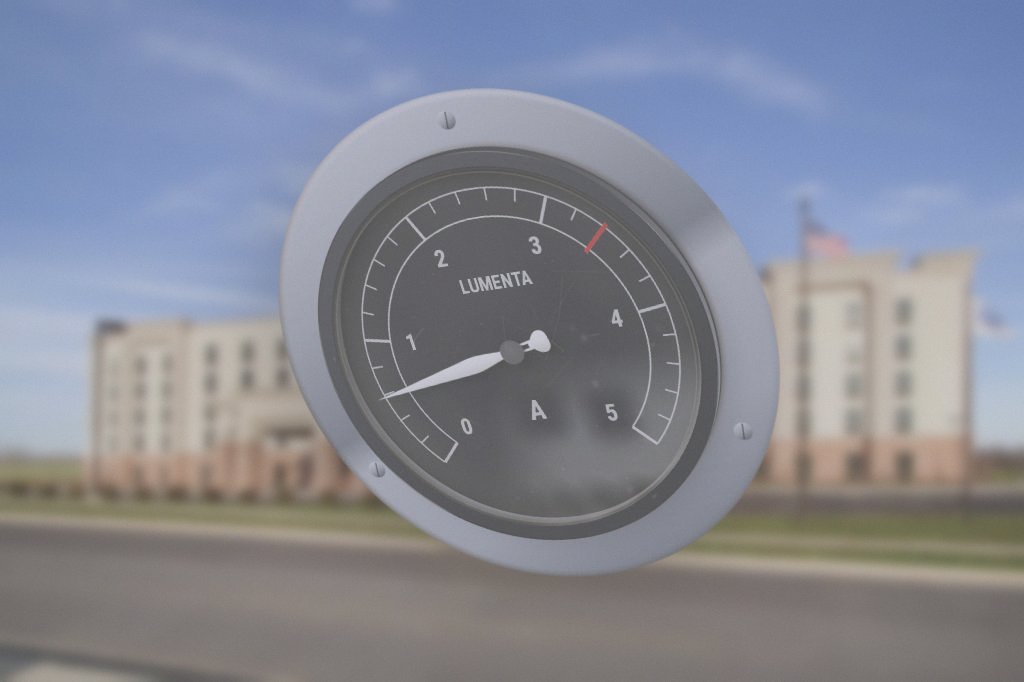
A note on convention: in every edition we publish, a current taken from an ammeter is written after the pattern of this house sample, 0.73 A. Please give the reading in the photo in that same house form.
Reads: 0.6 A
